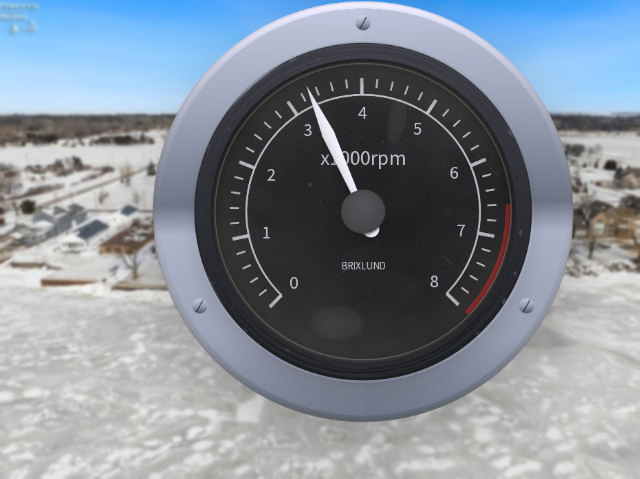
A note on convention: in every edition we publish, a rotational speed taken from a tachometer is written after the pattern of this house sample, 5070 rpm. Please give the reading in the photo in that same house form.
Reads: 3300 rpm
